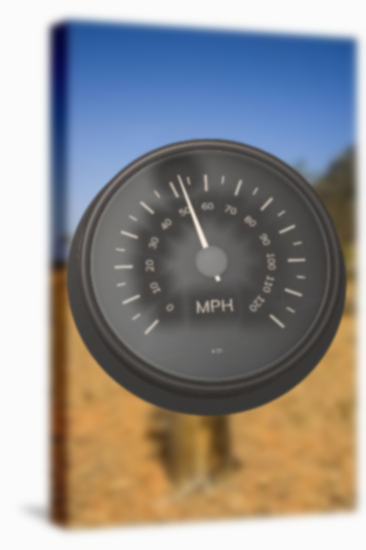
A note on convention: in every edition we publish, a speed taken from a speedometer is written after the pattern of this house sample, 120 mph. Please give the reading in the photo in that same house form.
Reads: 52.5 mph
